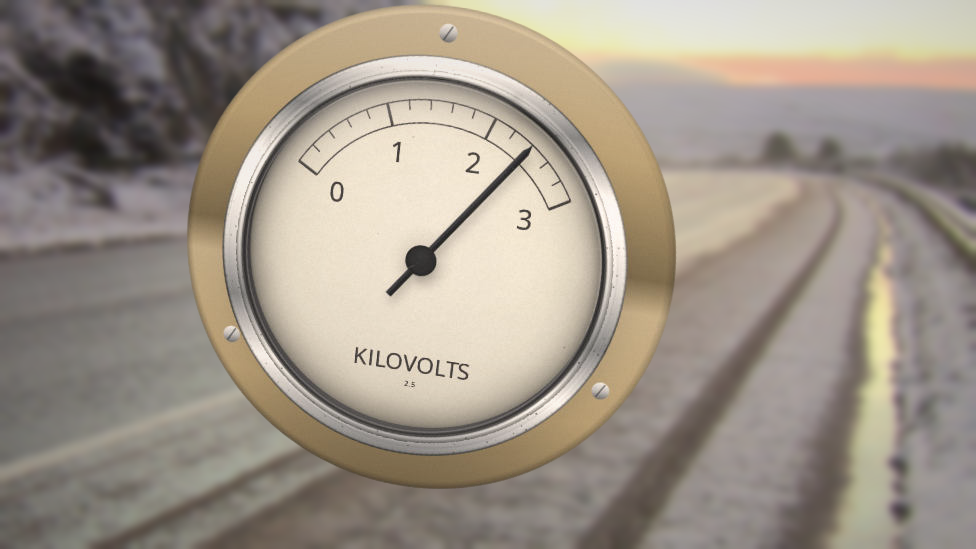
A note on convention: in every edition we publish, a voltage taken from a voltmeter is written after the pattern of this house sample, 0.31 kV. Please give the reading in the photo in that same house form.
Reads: 2.4 kV
